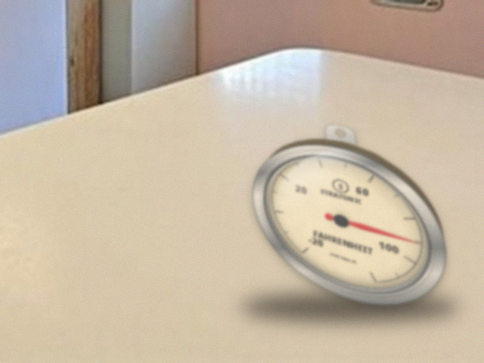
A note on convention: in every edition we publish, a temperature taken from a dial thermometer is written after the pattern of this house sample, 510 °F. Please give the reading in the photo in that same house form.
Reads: 90 °F
